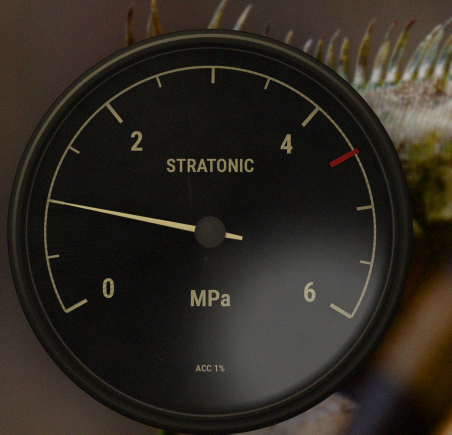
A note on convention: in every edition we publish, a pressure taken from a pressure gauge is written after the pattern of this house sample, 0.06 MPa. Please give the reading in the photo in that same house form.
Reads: 1 MPa
